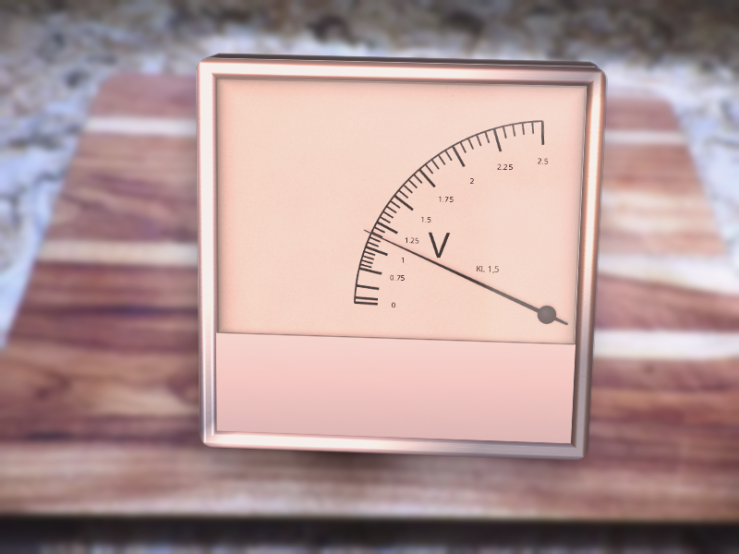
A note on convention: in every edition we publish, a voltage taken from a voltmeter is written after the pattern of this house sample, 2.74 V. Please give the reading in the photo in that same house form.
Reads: 1.15 V
